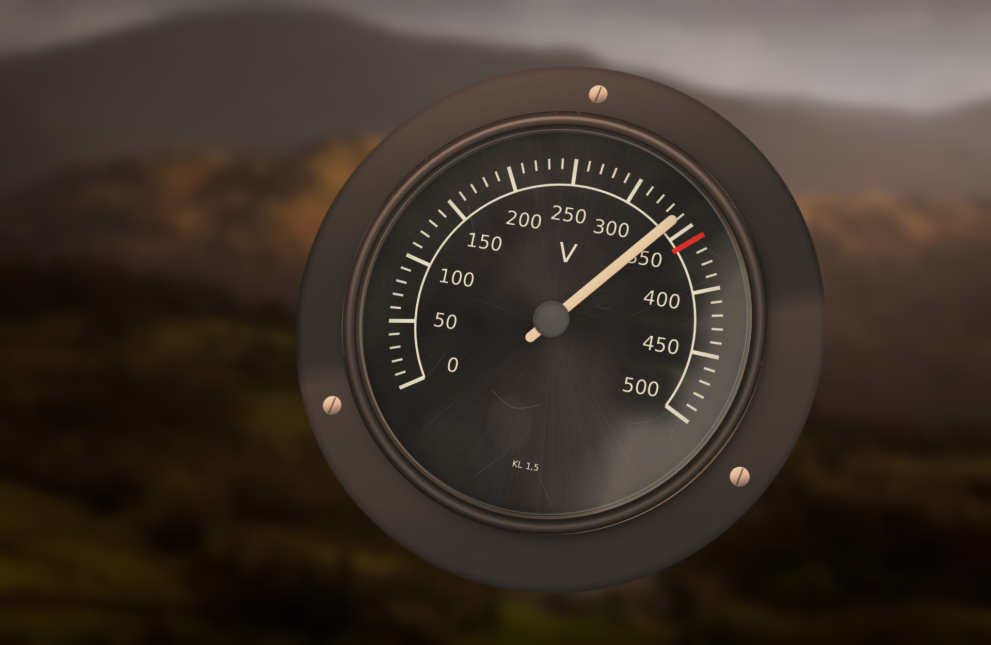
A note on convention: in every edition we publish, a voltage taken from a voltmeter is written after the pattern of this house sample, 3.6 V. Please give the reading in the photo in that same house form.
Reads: 340 V
